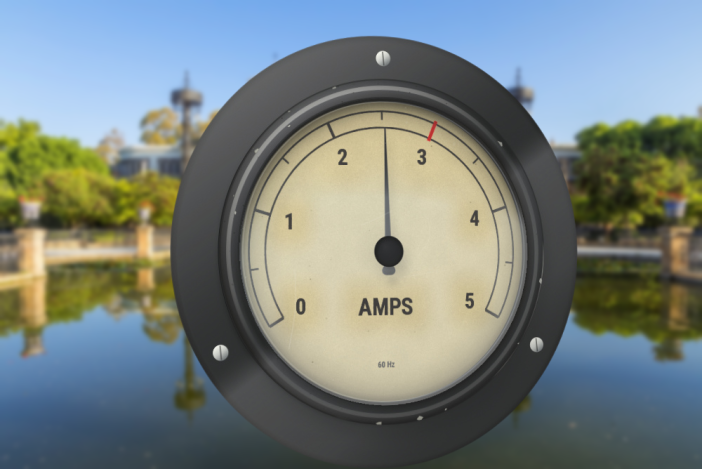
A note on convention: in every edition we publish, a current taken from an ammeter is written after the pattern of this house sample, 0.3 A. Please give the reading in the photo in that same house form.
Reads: 2.5 A
